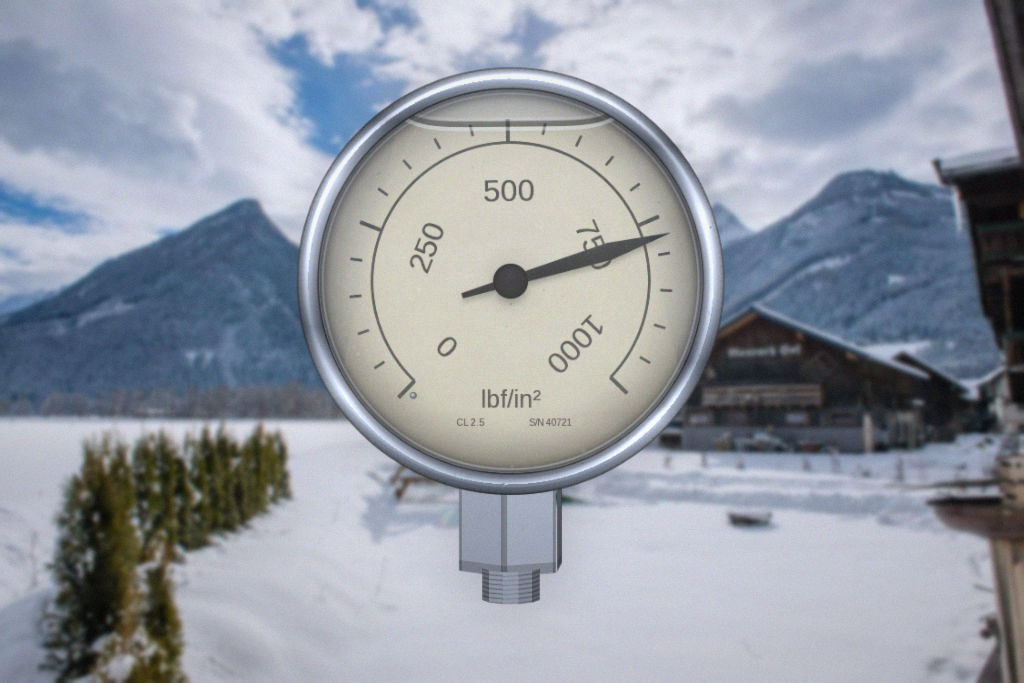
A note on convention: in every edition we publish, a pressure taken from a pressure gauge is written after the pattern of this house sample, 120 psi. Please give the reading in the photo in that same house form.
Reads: 775 psi
